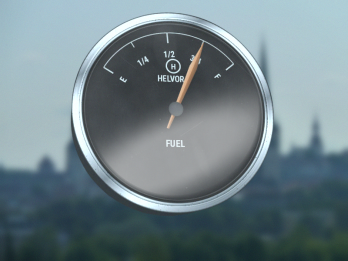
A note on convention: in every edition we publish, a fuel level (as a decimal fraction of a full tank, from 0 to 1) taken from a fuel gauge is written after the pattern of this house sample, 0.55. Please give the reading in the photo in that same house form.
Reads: 0.75
